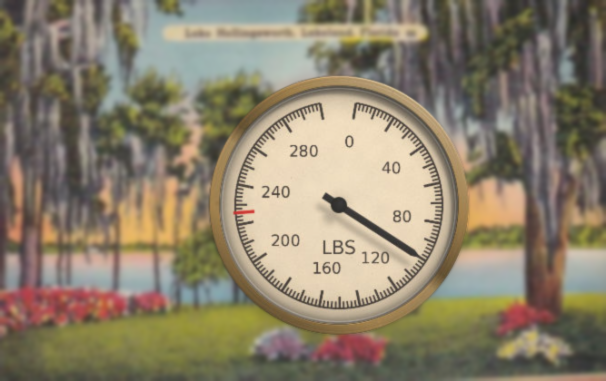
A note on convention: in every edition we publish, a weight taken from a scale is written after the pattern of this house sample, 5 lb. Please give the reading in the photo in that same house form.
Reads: 100 lb
